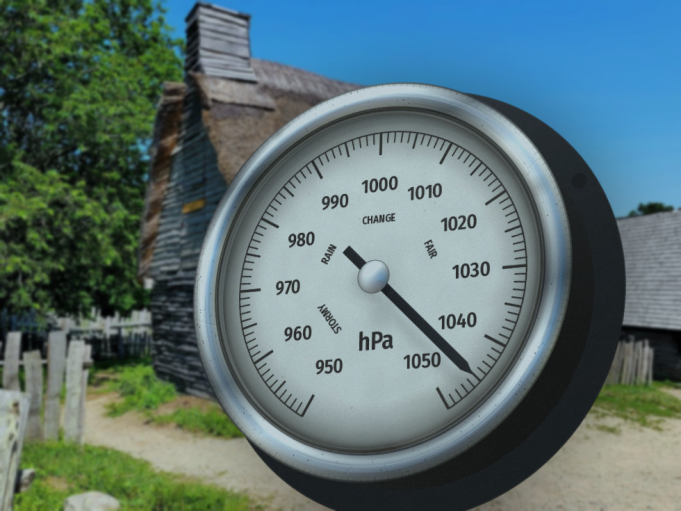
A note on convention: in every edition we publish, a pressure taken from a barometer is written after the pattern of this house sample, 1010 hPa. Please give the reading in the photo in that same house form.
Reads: 1045 hPa
